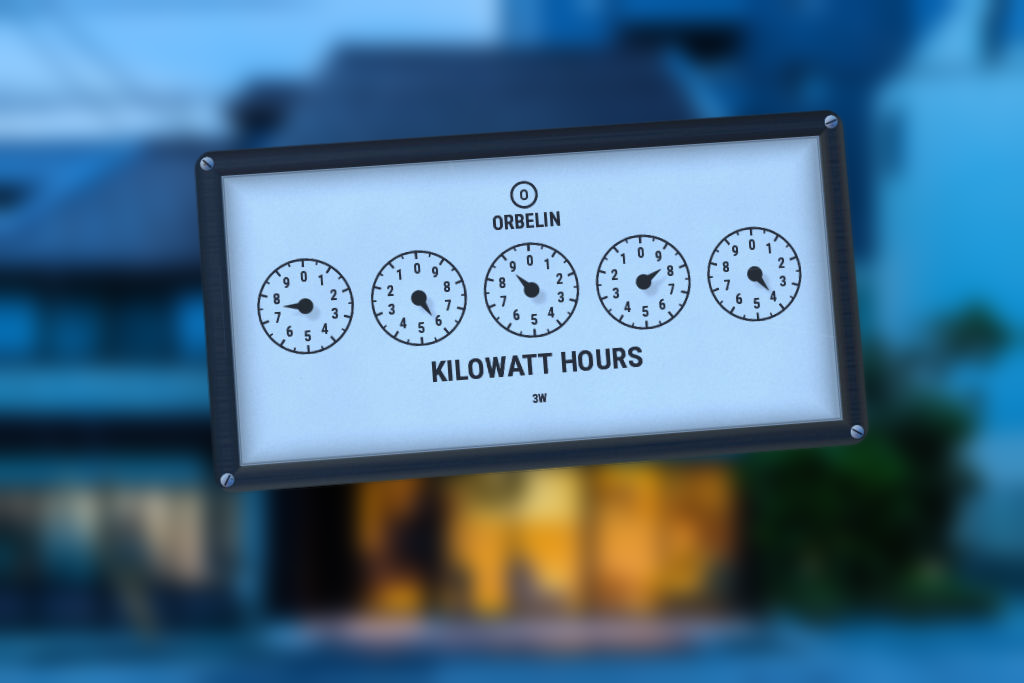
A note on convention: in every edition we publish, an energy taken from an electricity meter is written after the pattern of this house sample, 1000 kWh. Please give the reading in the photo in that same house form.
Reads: 75884 kWh
